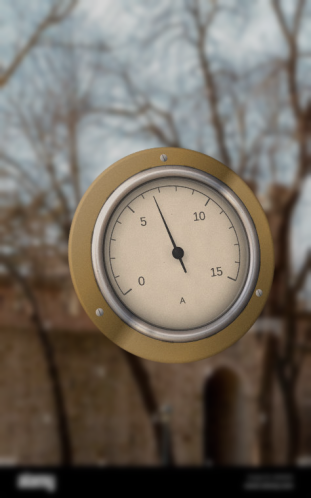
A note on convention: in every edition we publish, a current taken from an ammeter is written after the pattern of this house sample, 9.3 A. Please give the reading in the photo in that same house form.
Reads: 6.5 A
